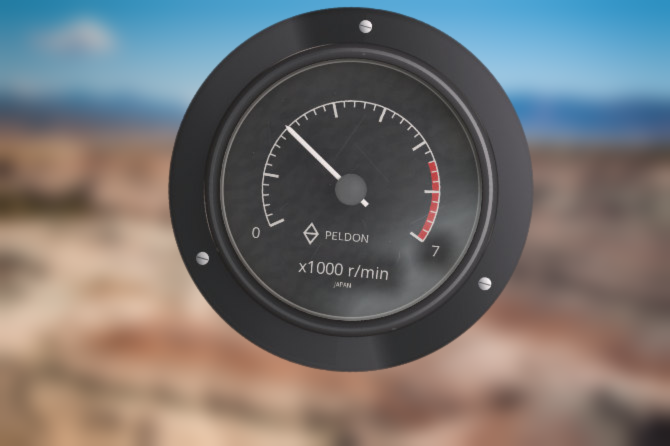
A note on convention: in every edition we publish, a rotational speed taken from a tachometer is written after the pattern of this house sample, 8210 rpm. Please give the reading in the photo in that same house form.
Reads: 2000 rpm
